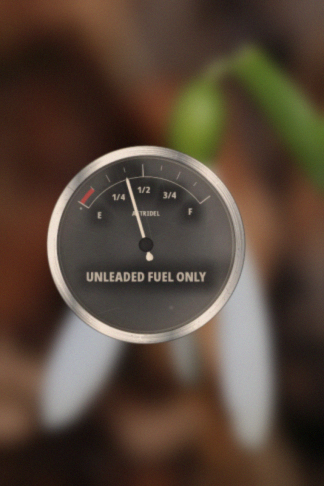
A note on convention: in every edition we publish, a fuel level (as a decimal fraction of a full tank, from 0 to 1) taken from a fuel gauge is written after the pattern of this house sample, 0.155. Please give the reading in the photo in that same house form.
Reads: 0.375
